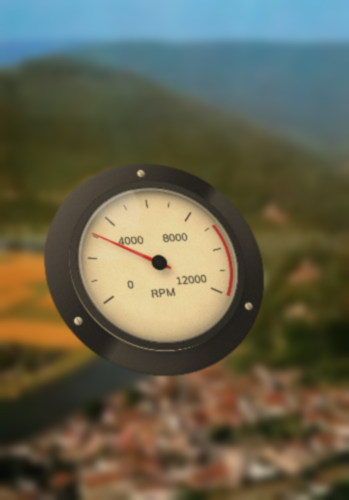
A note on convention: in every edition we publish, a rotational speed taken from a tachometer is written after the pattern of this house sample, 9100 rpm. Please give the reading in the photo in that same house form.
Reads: 3000 rpm
